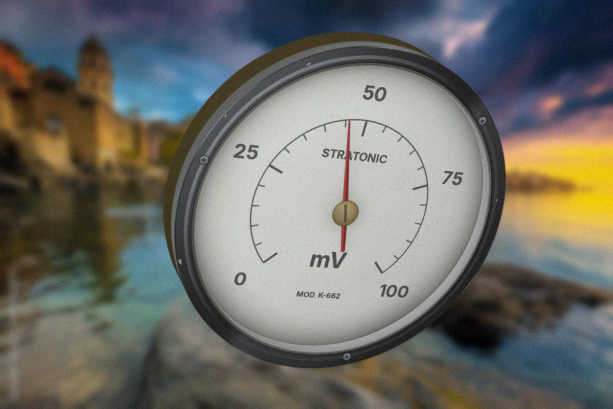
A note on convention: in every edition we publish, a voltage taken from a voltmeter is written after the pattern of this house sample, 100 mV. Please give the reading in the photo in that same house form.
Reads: 45 mV
